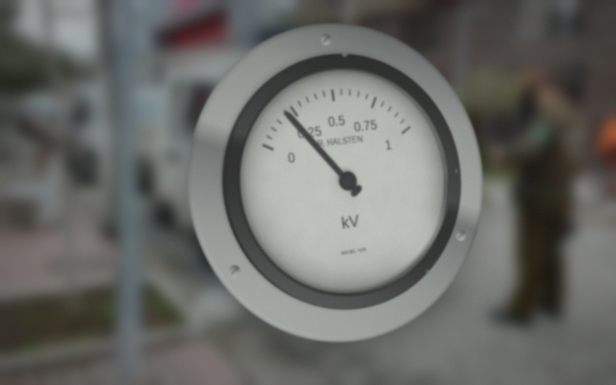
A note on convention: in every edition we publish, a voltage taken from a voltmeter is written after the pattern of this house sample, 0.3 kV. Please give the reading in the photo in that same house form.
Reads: 0.2 kV
